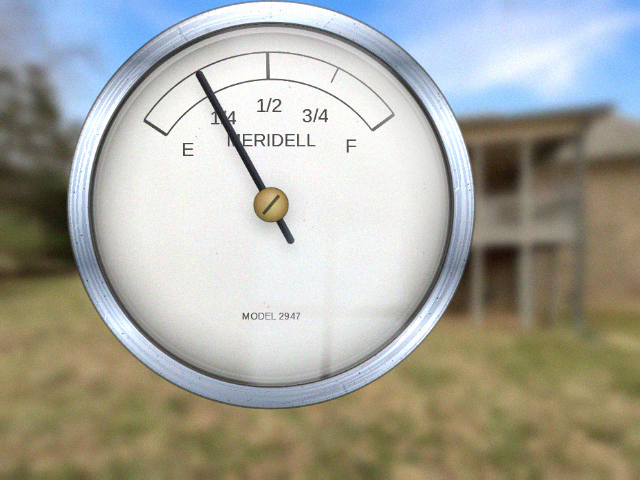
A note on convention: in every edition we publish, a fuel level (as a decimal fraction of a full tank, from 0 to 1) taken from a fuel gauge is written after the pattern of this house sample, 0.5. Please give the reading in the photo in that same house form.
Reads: 0.25
